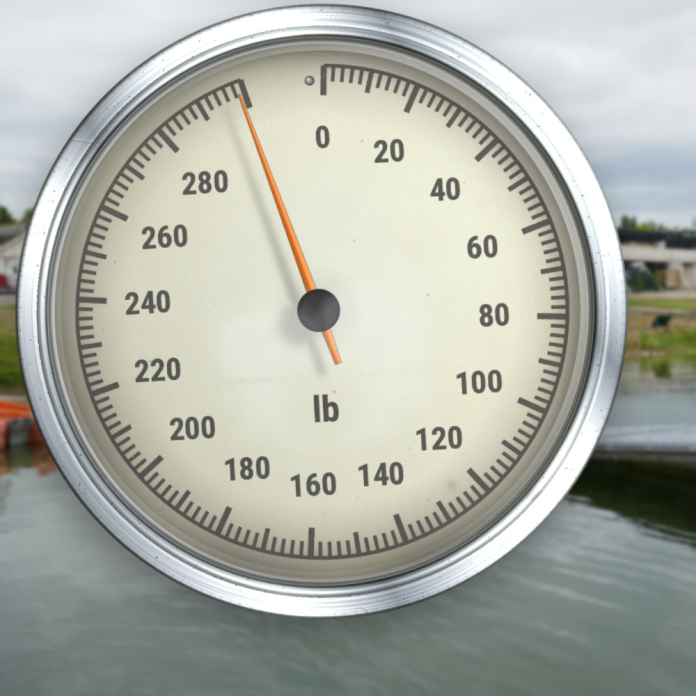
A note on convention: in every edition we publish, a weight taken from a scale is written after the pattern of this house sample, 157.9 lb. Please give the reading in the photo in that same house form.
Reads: 299 lb
